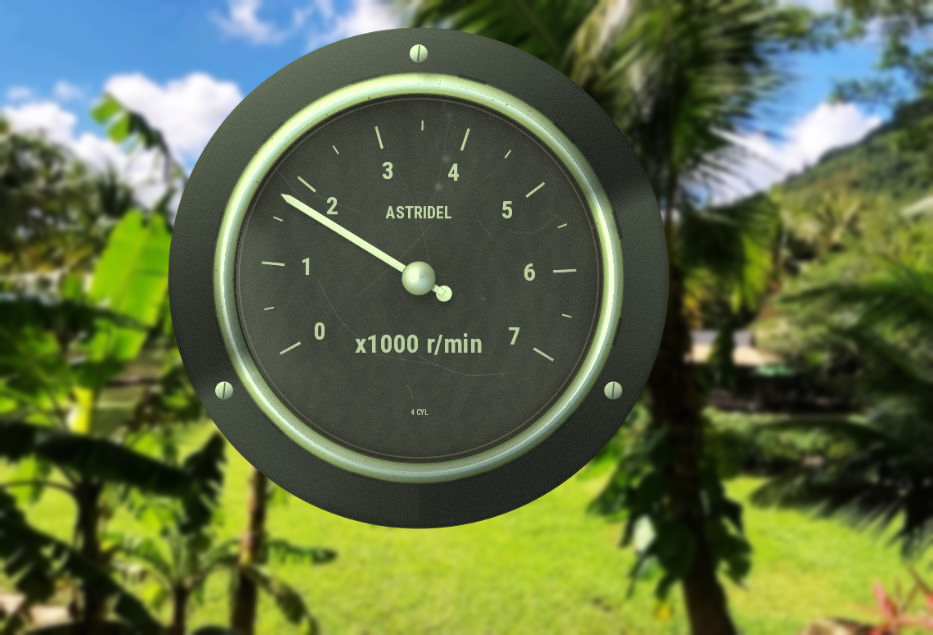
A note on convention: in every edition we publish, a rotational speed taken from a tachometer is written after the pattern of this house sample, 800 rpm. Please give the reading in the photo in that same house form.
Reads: 1750 rpm
